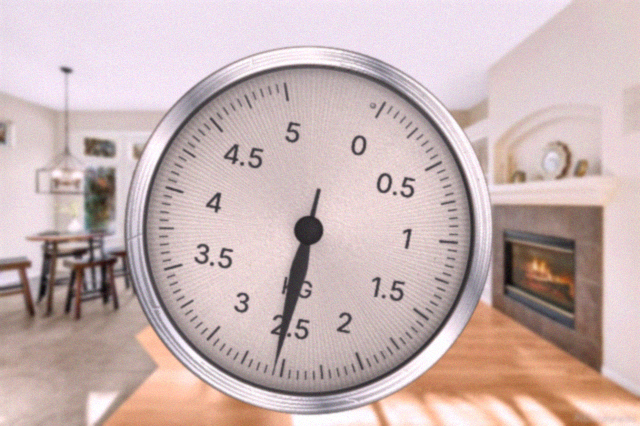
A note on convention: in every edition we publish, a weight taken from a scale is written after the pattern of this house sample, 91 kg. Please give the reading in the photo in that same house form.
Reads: 2.55 kg
